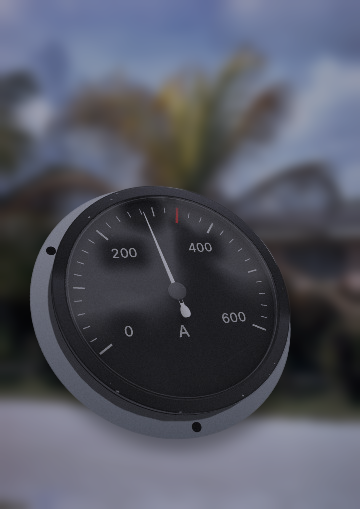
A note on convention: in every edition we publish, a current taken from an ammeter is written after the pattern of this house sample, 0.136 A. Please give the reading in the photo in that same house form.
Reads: 280 A
